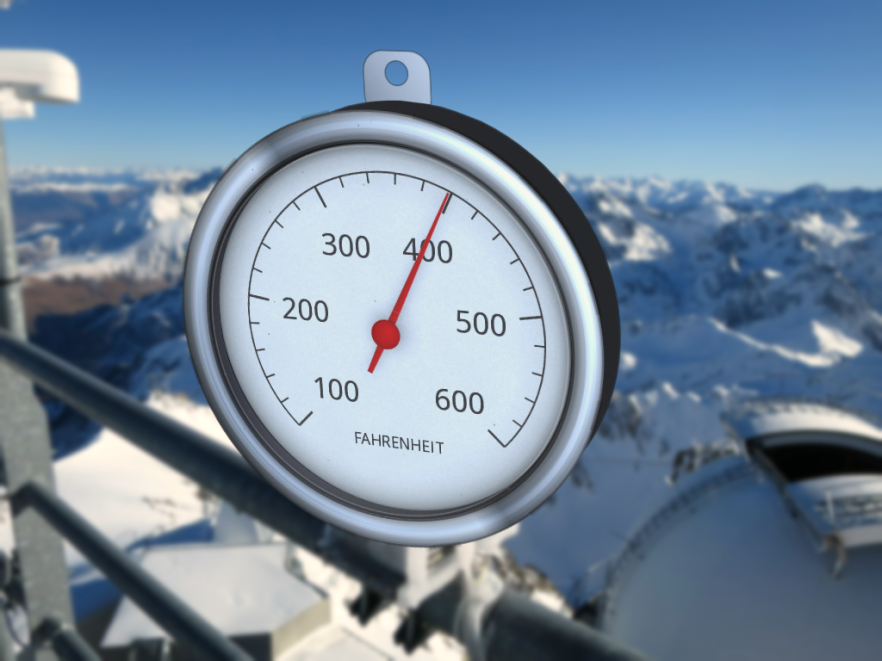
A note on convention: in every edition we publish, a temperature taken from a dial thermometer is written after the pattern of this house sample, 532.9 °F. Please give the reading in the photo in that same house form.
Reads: 400 °F
